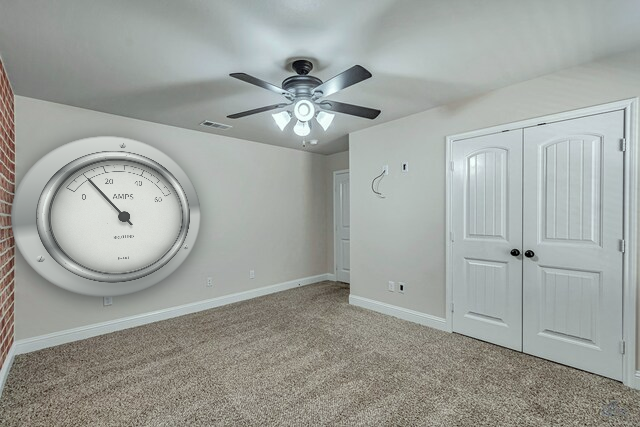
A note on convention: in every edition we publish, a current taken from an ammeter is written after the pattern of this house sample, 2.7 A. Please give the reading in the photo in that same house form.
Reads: 10 A
